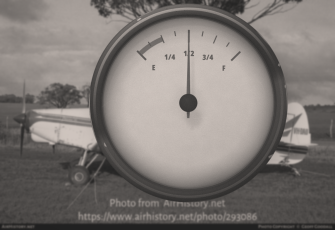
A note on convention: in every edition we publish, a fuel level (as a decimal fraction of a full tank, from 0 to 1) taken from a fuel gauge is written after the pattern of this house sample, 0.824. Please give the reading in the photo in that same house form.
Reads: 0.5
